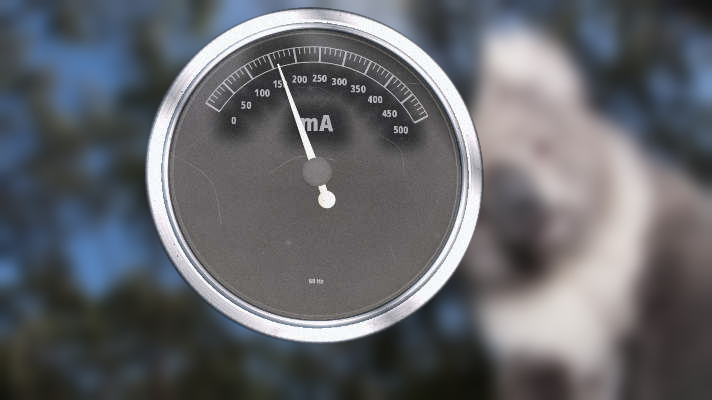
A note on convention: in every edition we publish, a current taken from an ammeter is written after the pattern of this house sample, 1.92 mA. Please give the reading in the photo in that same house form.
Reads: 160 mA
